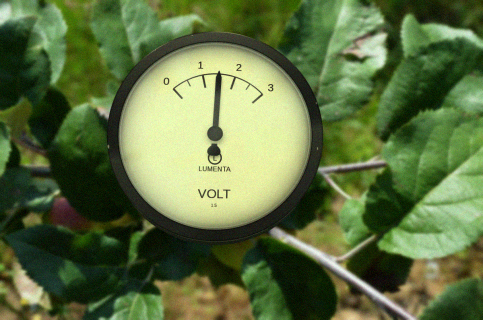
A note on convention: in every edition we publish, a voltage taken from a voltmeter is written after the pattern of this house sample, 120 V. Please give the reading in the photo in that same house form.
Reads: 1.5 V
